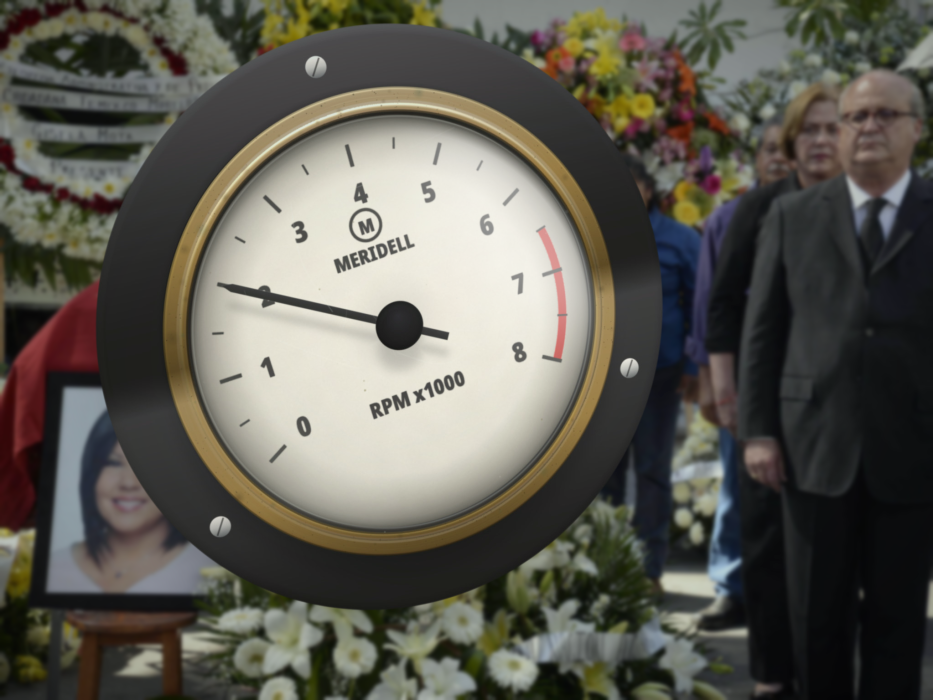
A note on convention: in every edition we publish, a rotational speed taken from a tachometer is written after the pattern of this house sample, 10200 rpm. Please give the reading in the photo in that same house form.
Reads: 2000 rpm
